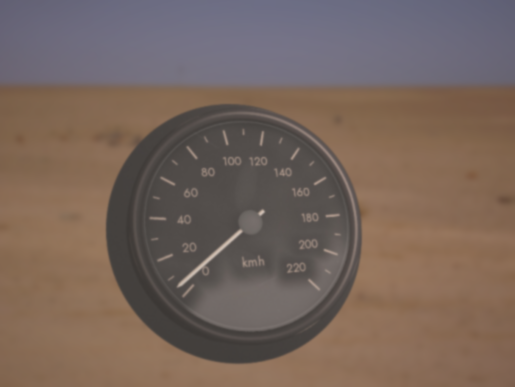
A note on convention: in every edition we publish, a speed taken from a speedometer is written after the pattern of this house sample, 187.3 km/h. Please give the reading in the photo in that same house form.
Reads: 5 km/h
